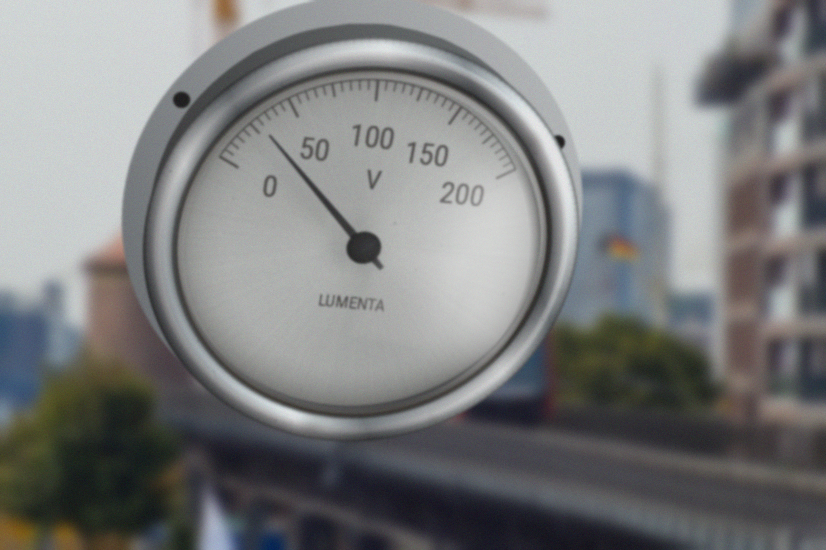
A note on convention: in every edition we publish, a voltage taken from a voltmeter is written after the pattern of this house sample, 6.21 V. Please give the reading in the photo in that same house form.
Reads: 30 V
